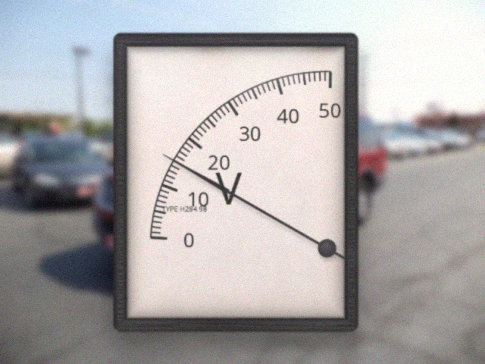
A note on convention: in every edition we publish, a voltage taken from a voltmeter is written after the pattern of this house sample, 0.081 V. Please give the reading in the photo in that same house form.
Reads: 15 V
